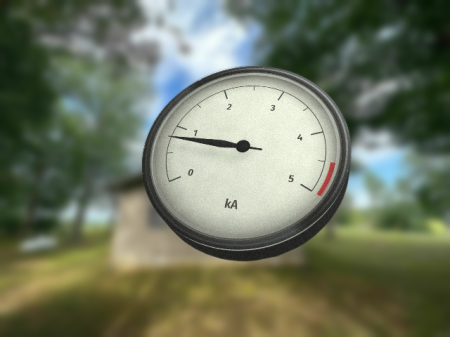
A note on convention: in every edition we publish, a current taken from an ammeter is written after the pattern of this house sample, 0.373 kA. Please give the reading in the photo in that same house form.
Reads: 0.75 kA
